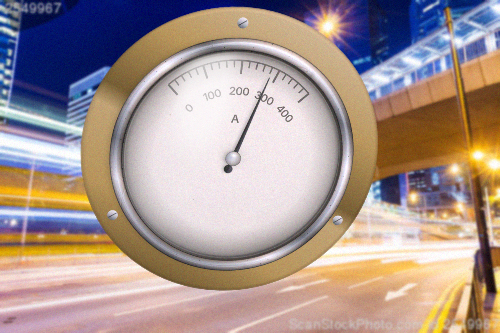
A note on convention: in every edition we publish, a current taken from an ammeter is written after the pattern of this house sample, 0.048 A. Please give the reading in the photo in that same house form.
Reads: 280 A
